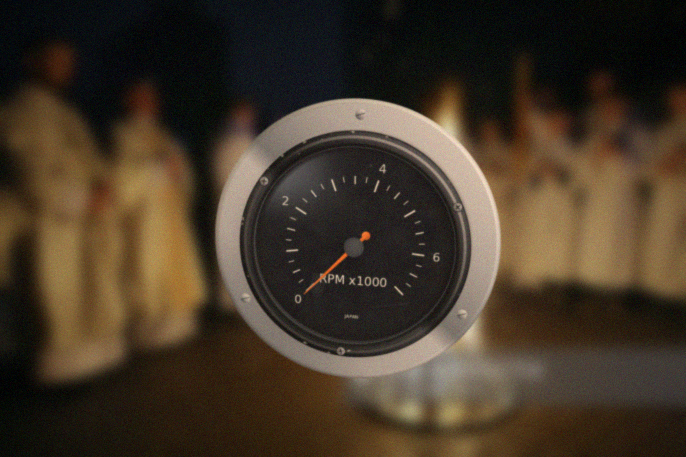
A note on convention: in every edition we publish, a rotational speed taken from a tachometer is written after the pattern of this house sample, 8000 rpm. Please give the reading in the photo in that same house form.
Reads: 0 rpm
